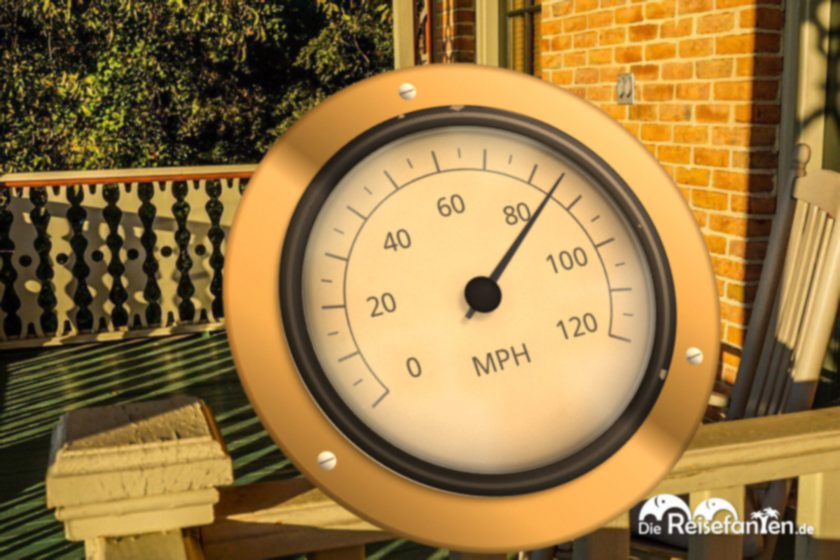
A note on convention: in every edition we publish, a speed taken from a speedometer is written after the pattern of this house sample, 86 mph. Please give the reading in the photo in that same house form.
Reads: 85 mph
